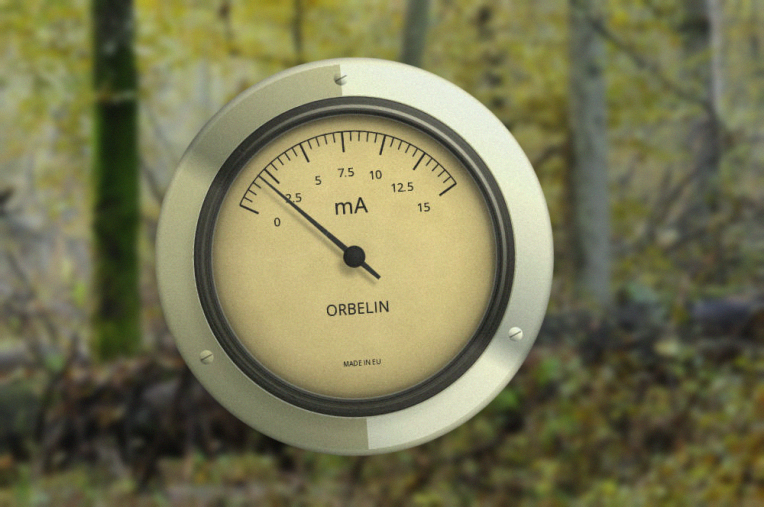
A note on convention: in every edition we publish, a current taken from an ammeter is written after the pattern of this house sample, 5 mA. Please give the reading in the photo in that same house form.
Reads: 2 mA
